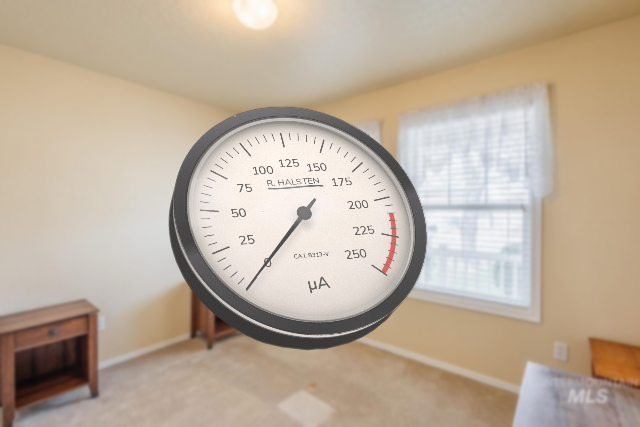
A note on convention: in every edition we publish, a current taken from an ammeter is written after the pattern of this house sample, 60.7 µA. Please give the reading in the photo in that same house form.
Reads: 0 µA
